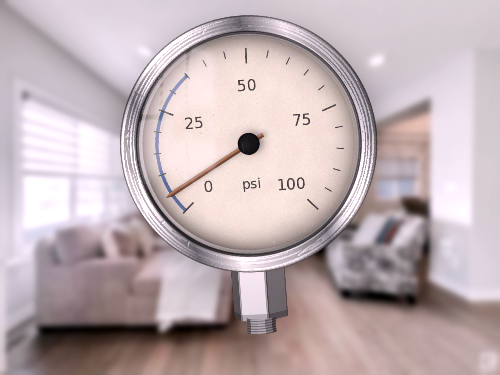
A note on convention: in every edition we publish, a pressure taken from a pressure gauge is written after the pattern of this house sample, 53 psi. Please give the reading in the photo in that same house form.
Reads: 5 psi
